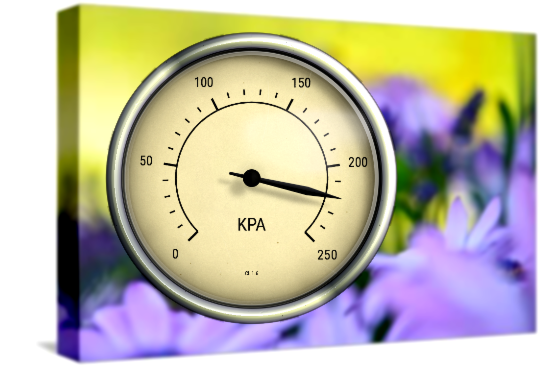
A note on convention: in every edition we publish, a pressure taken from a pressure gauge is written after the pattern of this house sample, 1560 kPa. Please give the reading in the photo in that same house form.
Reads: 220 kPa
